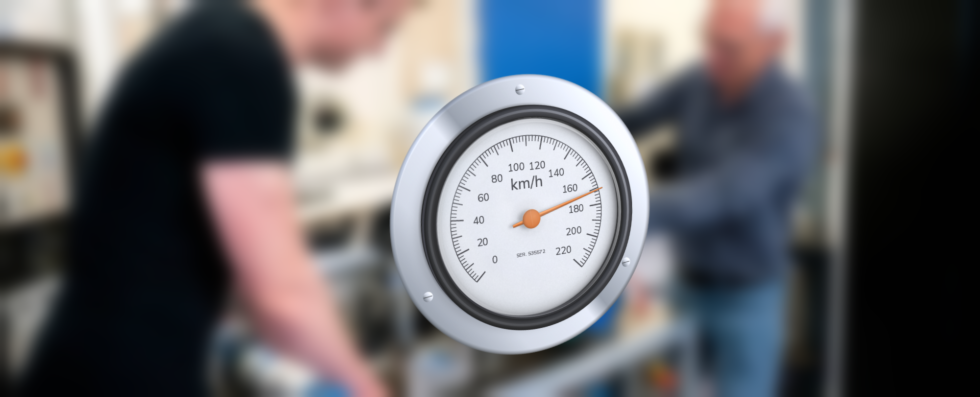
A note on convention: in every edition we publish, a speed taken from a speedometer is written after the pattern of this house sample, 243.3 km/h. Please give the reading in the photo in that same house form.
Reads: 170 km/h
